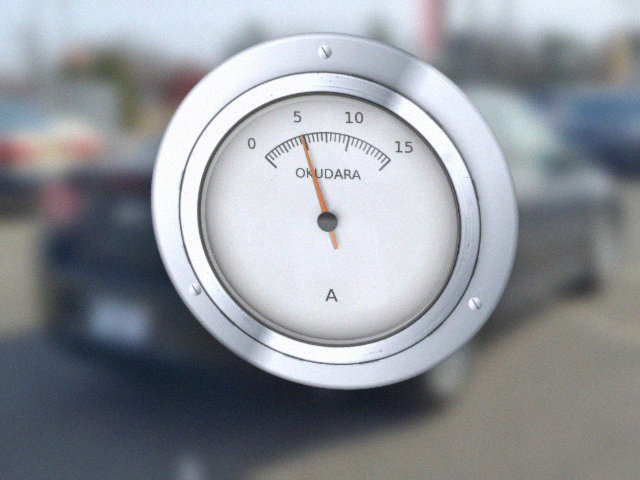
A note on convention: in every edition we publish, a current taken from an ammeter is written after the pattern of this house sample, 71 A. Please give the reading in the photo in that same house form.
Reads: 5 A
